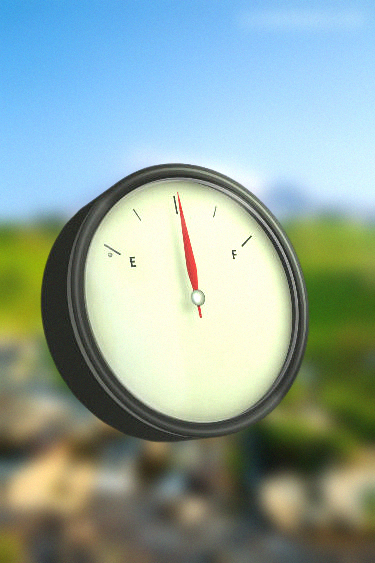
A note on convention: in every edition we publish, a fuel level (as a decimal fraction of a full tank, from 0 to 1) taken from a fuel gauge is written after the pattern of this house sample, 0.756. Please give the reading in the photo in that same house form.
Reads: 0.5
